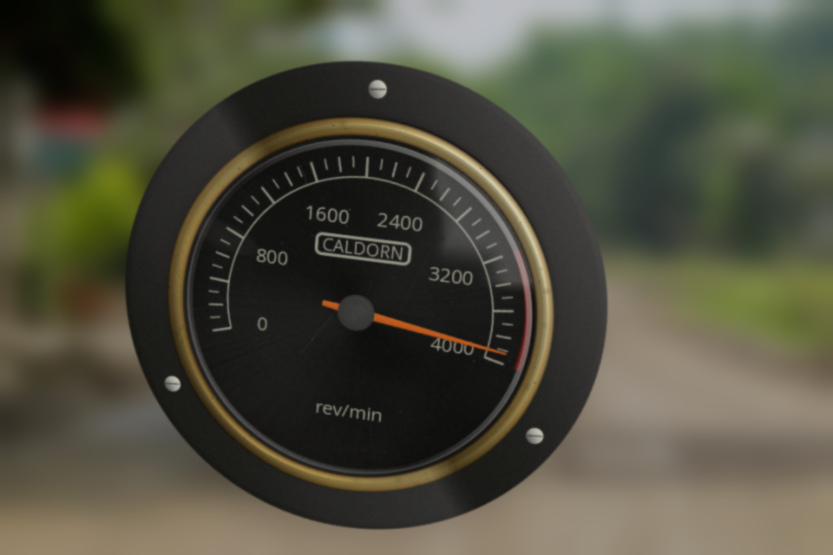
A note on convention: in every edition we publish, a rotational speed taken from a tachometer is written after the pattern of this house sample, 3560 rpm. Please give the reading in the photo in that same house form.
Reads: 3900 rpm
